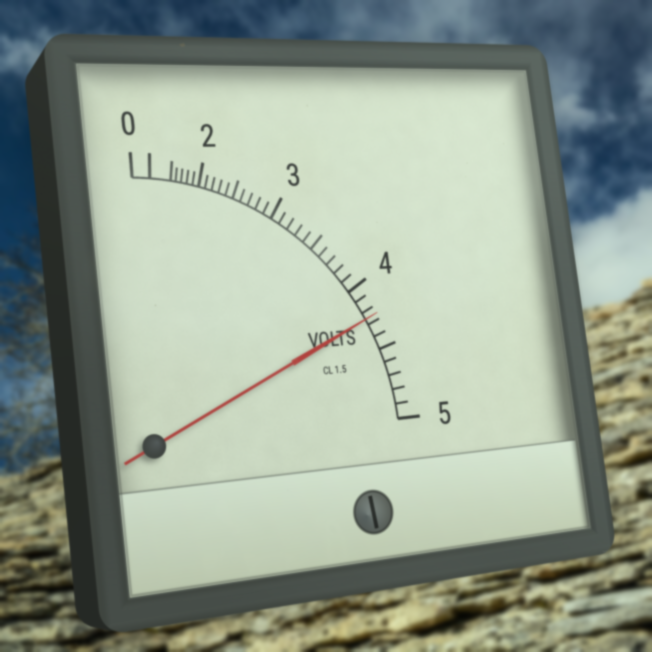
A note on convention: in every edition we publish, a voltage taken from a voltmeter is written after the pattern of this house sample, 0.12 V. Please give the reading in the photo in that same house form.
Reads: 4.25 V
